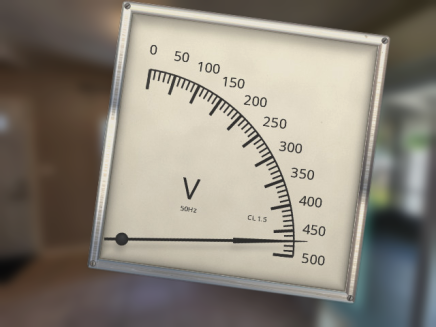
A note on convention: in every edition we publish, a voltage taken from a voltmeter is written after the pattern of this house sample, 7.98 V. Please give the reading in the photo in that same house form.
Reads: 470 V
